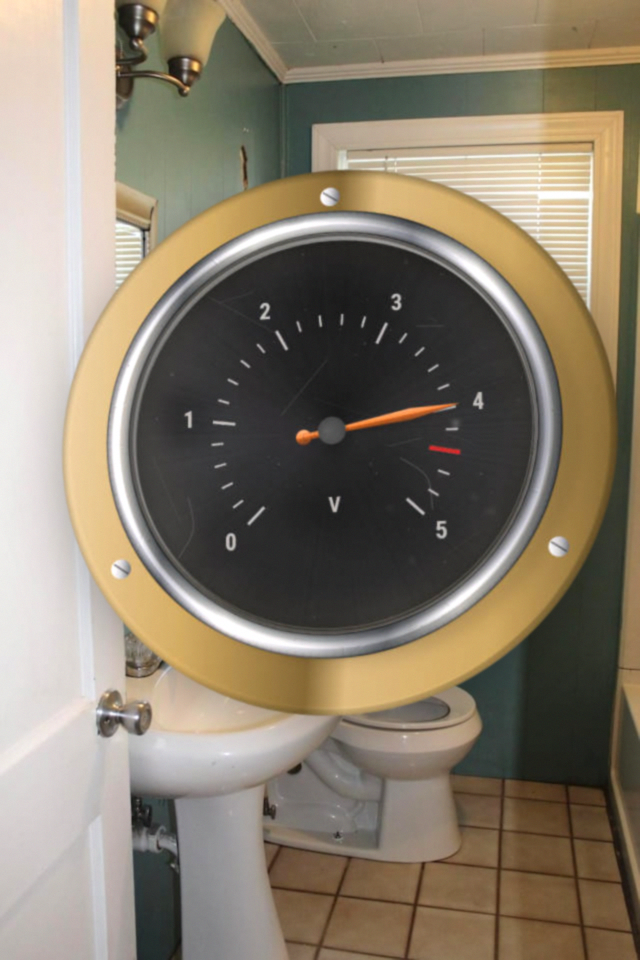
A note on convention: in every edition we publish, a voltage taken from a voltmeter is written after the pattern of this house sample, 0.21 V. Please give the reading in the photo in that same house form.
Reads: 4 V
